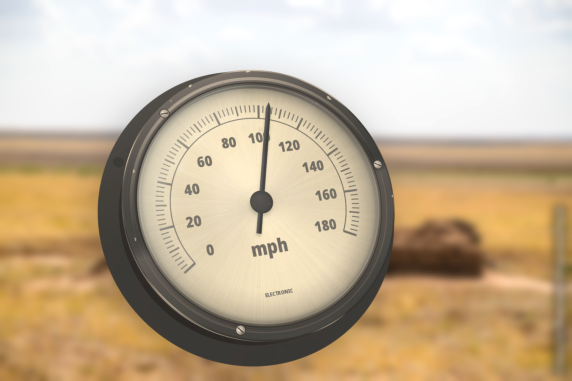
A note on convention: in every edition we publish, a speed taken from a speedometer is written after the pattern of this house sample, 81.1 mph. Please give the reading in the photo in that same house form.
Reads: 104 mph
